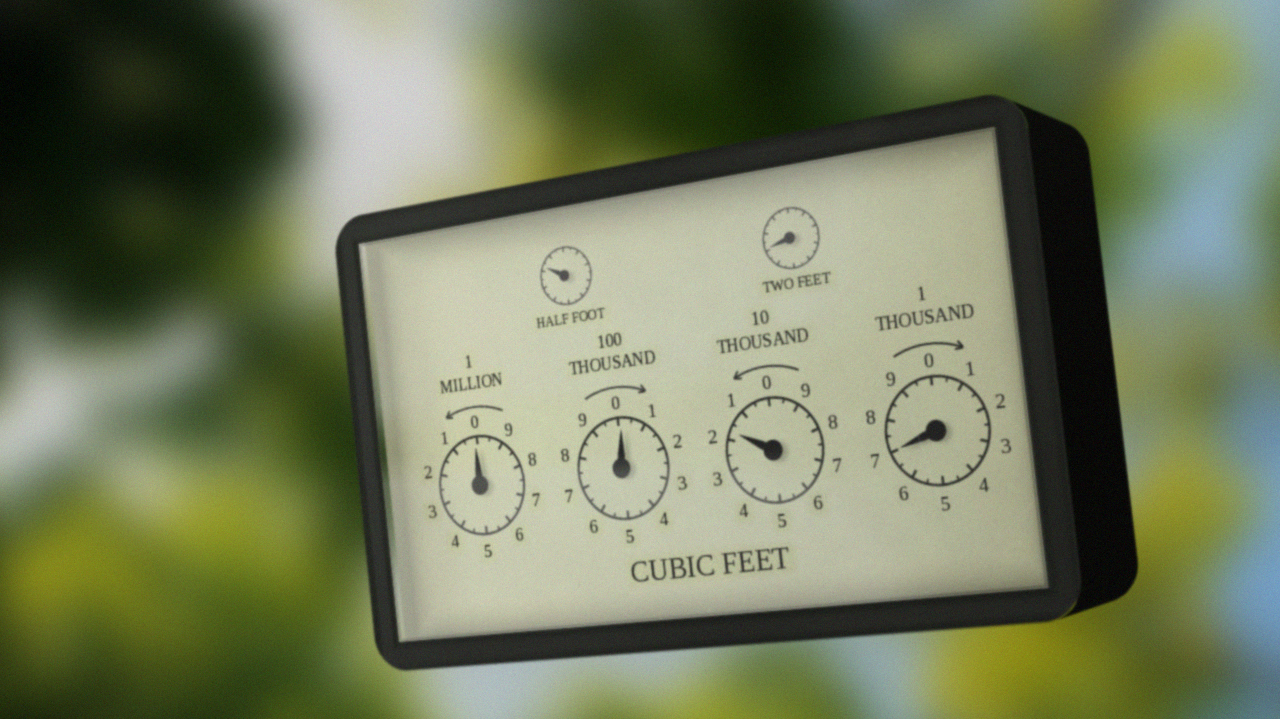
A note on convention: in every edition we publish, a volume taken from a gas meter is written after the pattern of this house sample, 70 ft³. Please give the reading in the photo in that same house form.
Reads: 1700 ft³
